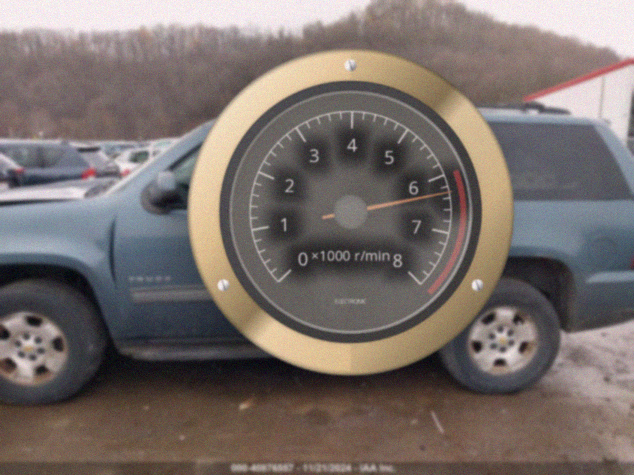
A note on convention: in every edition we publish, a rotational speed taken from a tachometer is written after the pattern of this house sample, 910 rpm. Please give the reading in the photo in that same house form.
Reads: 6300 rpm
